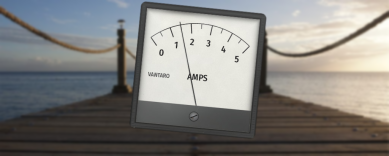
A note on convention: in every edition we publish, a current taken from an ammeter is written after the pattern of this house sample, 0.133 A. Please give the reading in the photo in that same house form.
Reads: 1.5 A
